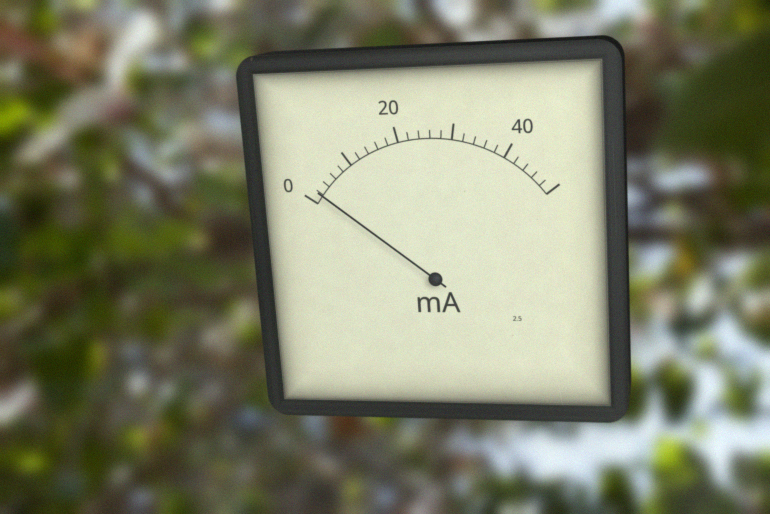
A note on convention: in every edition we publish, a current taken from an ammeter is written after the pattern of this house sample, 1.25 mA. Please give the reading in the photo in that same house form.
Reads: 2 mA
